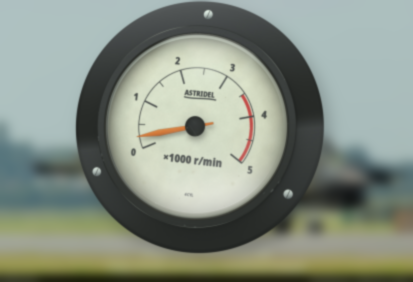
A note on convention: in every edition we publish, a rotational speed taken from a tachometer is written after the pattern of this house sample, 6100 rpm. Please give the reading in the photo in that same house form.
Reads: 250 rpm
